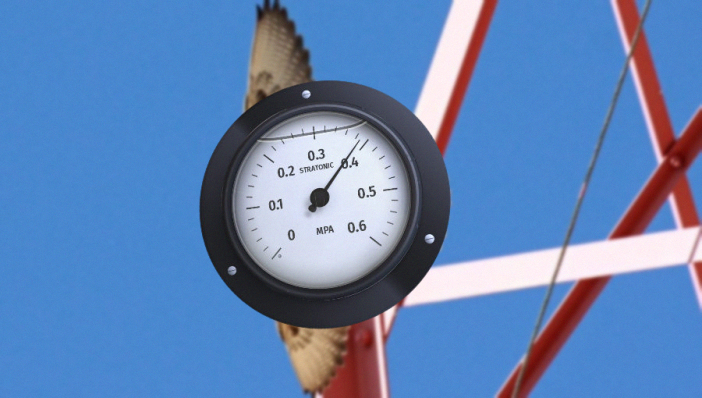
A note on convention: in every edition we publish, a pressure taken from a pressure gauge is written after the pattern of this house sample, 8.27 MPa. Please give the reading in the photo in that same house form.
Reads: 0.39 MPa
